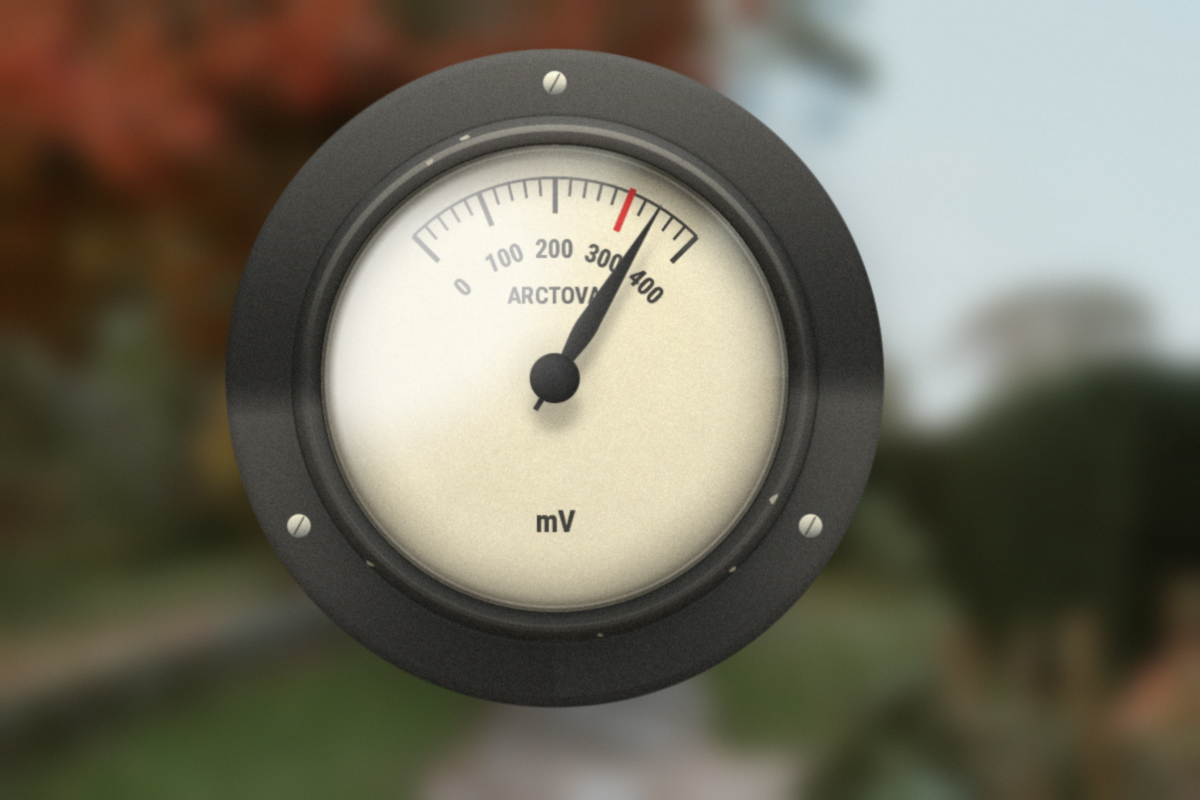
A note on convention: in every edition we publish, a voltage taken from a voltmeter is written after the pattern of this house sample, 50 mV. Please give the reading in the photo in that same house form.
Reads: 340 mV
